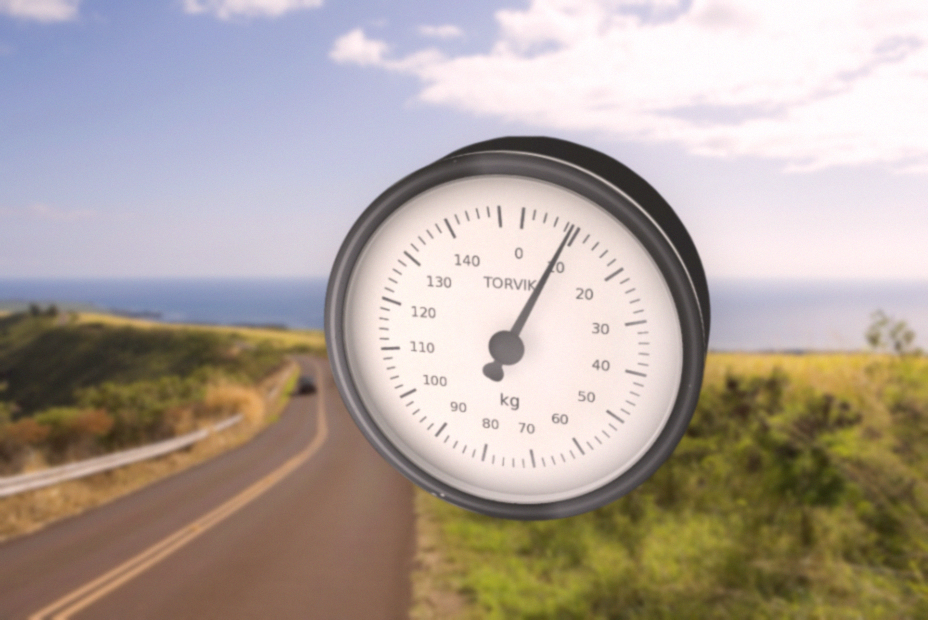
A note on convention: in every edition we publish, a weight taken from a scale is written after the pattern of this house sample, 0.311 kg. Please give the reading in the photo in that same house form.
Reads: 9 kg
